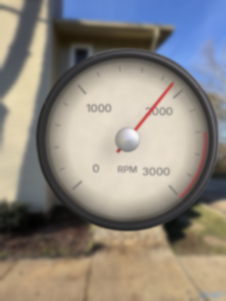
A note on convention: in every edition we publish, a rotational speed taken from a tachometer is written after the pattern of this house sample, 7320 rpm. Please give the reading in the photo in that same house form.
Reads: 1900 rpm
